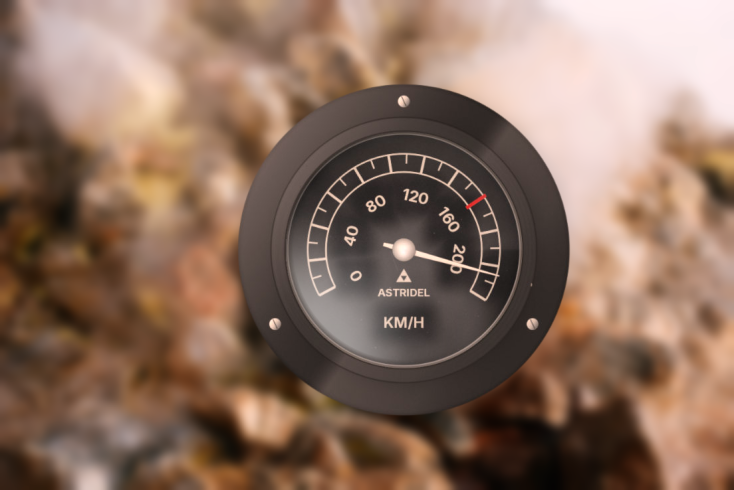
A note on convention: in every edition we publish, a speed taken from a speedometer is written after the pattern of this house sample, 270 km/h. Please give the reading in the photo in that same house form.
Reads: 205 km/h
